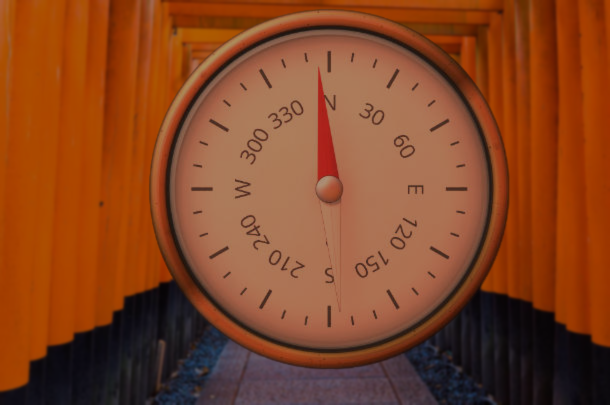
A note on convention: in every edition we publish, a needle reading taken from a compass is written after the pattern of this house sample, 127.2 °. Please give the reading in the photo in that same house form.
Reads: 355 °
